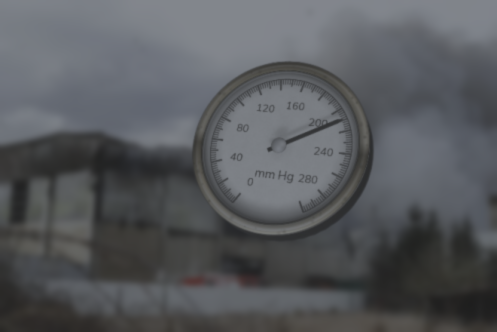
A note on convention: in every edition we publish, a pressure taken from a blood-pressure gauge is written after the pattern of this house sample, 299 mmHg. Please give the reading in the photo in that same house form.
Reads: 210 mmHg
